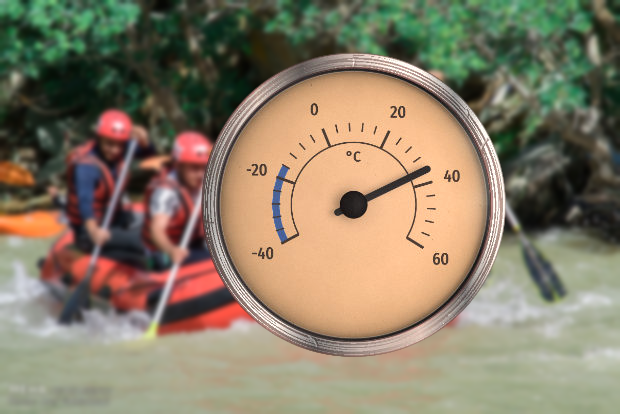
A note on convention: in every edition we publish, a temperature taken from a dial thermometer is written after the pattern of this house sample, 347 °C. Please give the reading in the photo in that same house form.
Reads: 36 °C
